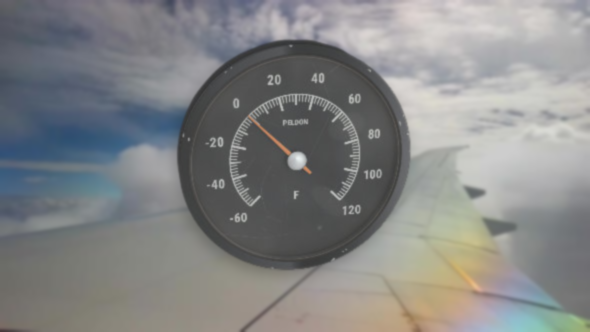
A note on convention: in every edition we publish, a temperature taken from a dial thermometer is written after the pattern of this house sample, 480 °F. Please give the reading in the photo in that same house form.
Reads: 0 °F
